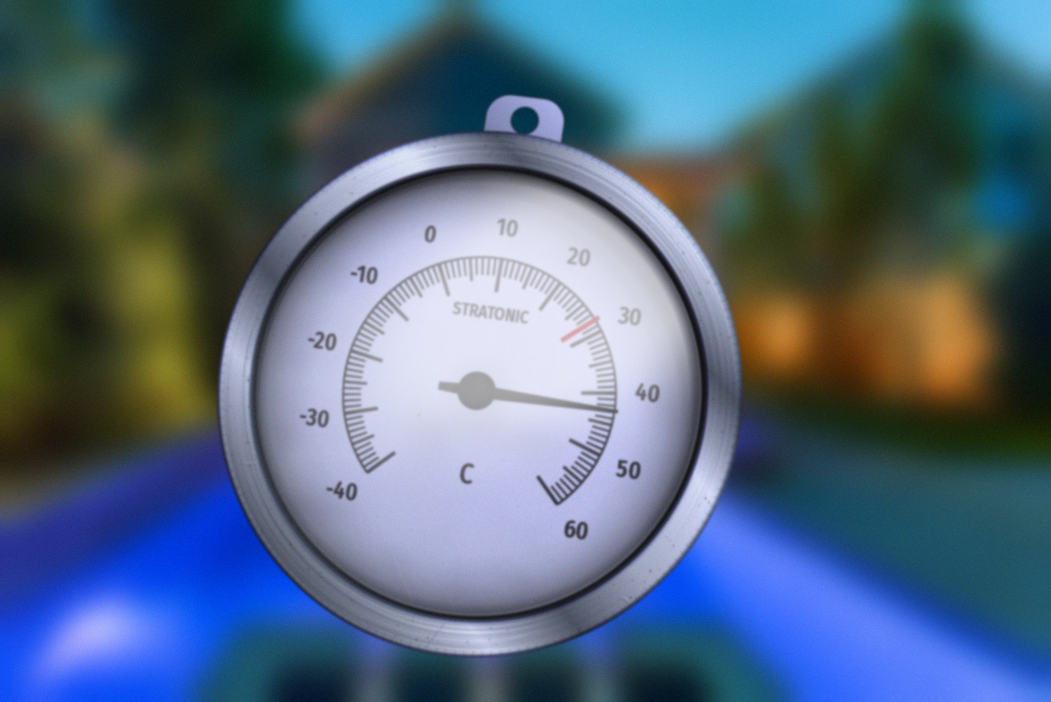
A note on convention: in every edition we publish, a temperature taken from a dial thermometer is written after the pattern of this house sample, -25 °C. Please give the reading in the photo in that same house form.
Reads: 43 °C
